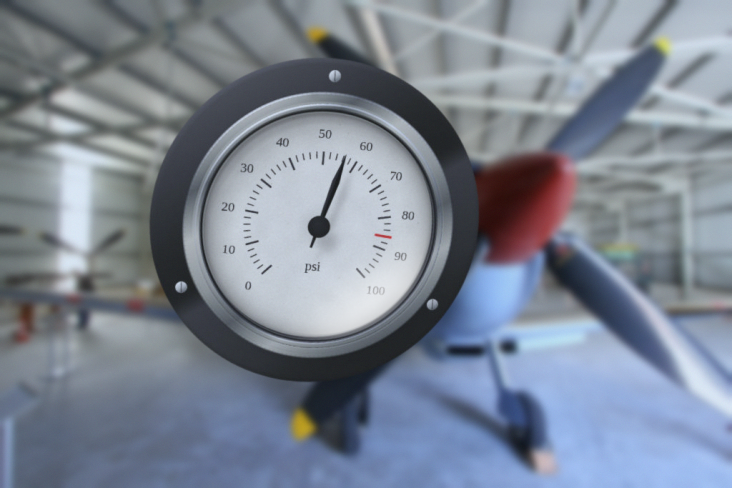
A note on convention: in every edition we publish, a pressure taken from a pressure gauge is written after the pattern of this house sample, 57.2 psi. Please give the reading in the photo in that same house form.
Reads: 56 psi
